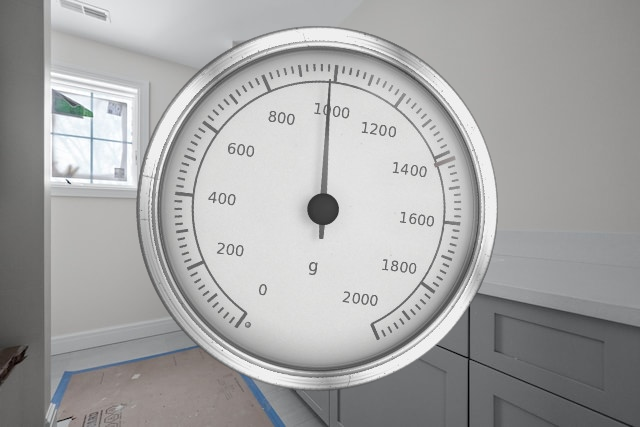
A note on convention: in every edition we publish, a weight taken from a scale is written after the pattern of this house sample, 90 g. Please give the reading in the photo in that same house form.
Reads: 980 g
